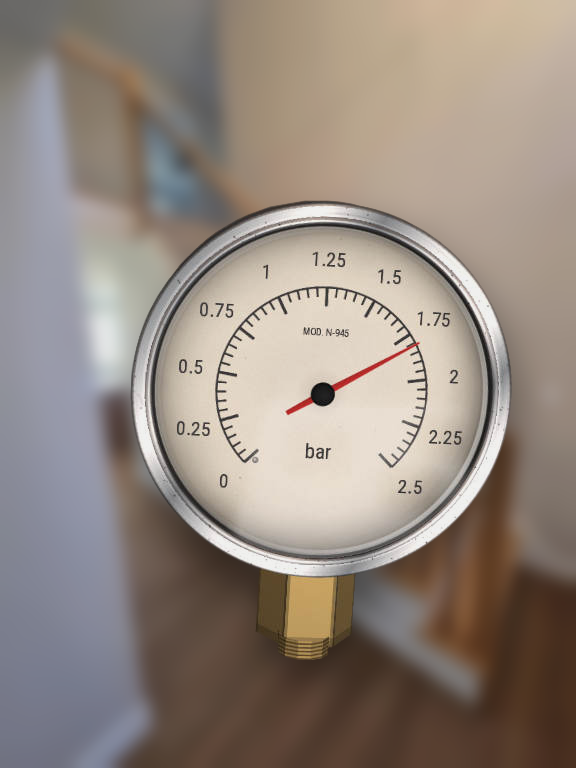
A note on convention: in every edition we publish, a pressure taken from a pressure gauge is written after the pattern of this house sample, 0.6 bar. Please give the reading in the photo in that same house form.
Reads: 1.8 bar
